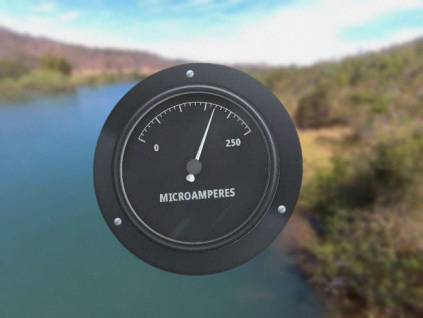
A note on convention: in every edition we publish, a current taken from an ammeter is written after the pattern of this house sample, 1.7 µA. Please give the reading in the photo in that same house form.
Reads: 170 µA
